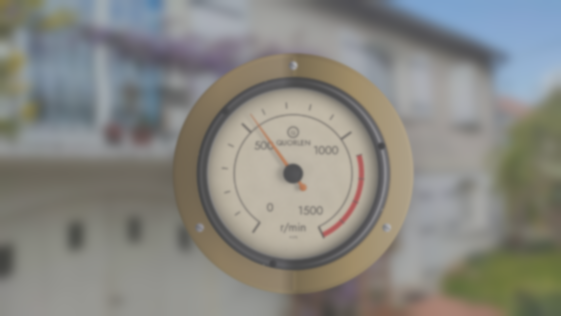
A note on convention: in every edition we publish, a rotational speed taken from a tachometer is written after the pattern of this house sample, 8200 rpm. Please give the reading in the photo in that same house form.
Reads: 550 rpm
